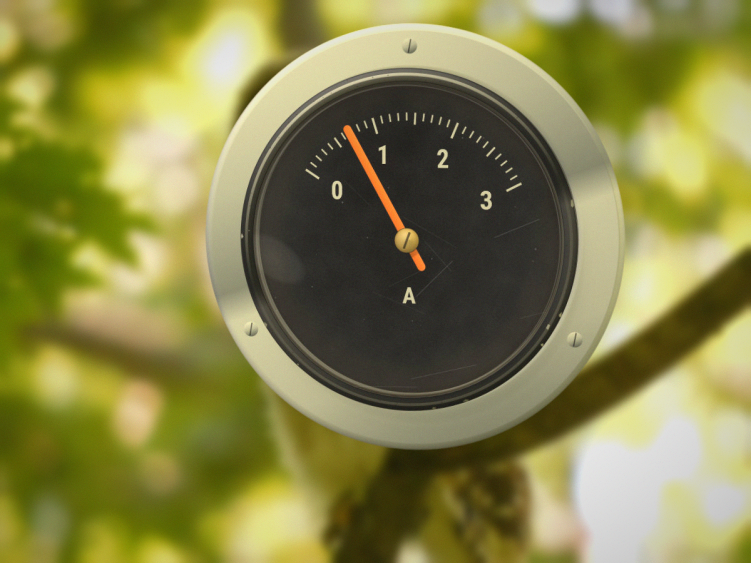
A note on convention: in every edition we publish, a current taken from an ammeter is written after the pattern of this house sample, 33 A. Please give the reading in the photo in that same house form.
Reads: 0.7 A
